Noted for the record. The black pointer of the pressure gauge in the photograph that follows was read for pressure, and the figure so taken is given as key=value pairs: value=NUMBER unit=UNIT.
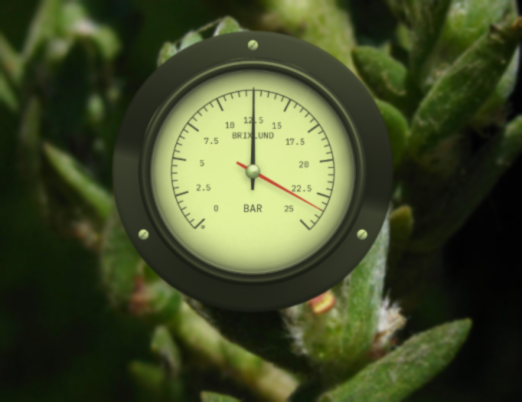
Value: value=12.5 unit=bar
